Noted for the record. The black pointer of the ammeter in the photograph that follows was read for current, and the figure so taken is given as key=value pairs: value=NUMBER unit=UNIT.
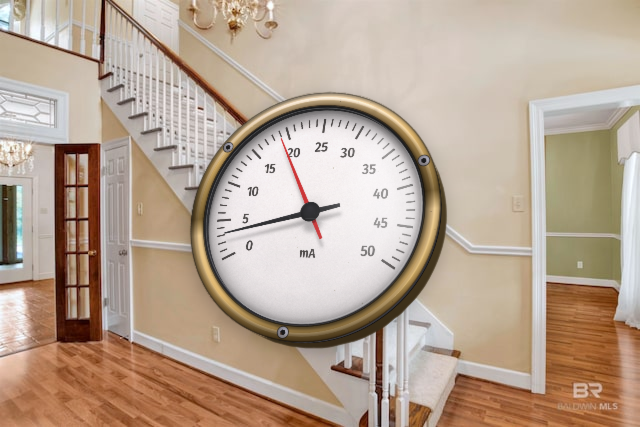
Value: value=3 unit=mA
